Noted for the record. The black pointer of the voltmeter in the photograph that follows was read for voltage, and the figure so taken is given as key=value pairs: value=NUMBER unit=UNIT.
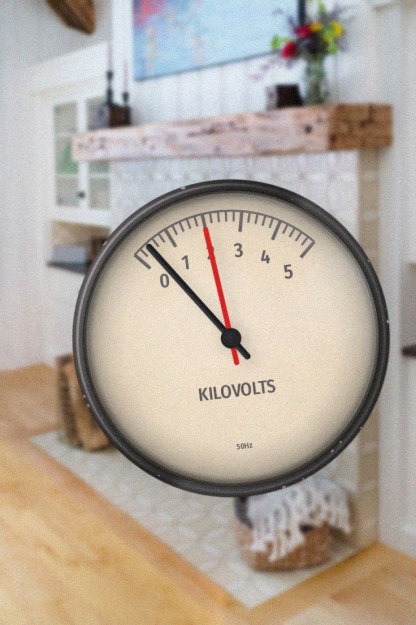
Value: value=0.4 unit=kV
